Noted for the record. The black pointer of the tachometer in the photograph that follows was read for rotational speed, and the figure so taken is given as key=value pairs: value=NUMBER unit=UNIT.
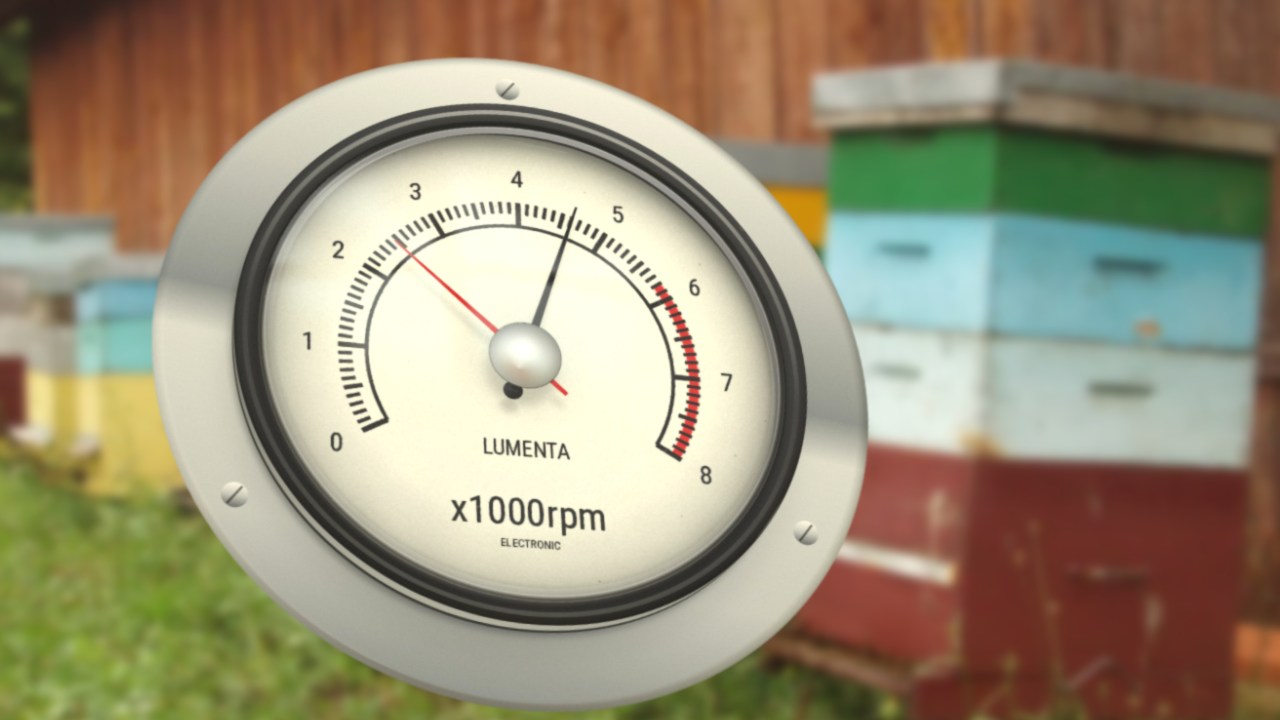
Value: value=4600 unit=rpm
